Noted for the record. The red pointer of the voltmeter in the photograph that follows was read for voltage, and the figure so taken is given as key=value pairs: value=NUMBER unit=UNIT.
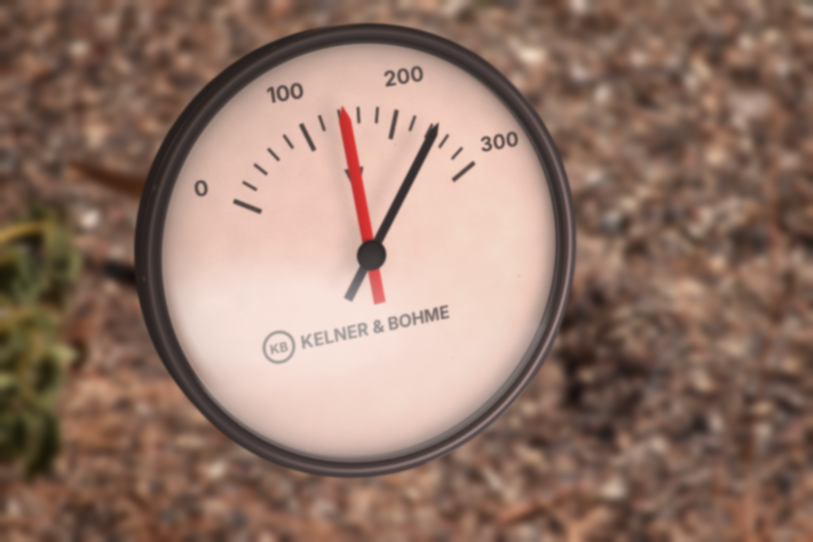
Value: value=140 unit=V
